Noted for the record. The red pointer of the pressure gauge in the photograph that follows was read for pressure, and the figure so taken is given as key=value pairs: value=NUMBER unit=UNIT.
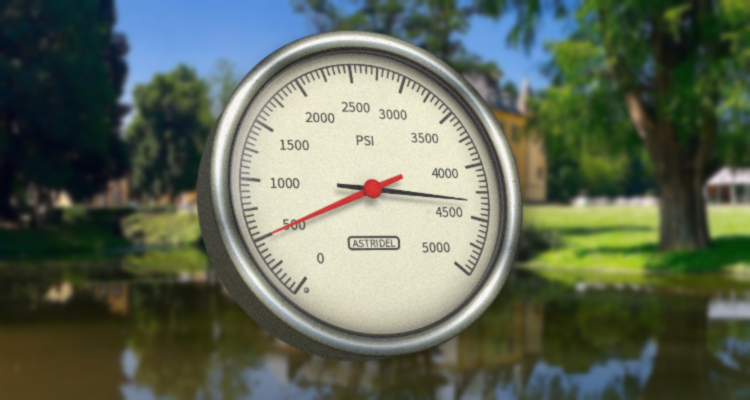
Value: value=500 unit=psi
